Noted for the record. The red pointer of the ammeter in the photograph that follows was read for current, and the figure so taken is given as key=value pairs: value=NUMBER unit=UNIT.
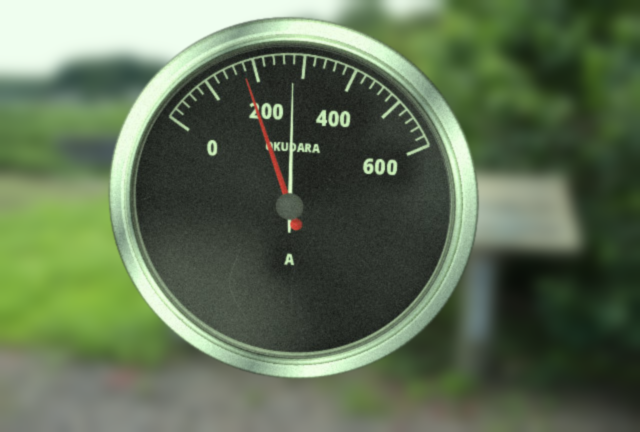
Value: value=180 unit=A
